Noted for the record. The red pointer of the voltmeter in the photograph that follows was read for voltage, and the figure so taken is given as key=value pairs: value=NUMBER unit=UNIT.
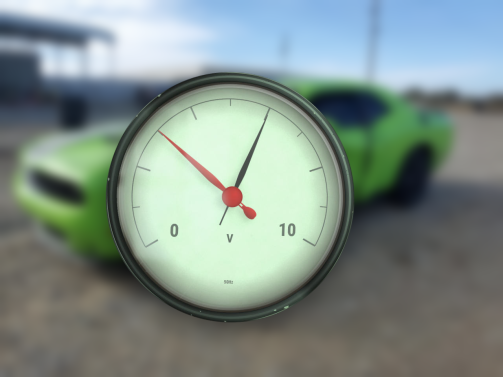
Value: value=3 unit=V
